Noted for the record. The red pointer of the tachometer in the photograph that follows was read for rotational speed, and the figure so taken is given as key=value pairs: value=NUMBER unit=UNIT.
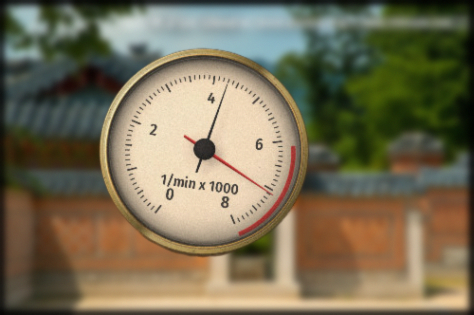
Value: value=7100 unit=rpm
